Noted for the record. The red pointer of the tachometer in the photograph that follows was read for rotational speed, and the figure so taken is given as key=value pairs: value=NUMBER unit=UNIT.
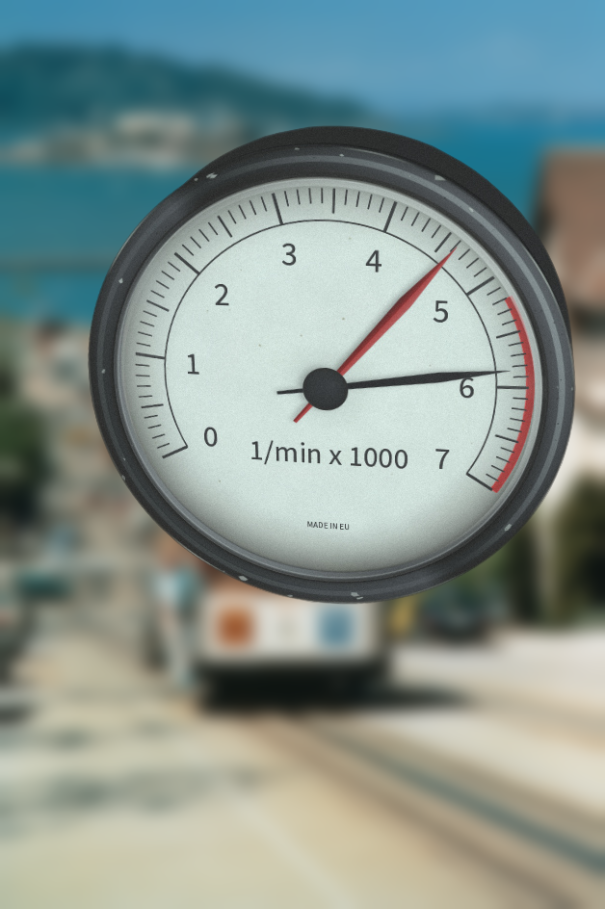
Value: value=4600 unit=rpm
